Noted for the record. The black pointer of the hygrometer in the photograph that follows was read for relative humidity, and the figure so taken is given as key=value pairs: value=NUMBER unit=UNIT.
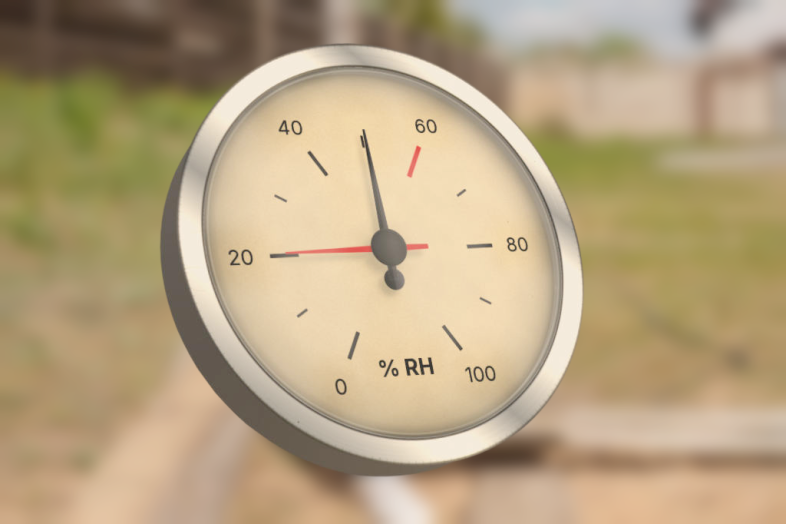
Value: value=50 unit=%
